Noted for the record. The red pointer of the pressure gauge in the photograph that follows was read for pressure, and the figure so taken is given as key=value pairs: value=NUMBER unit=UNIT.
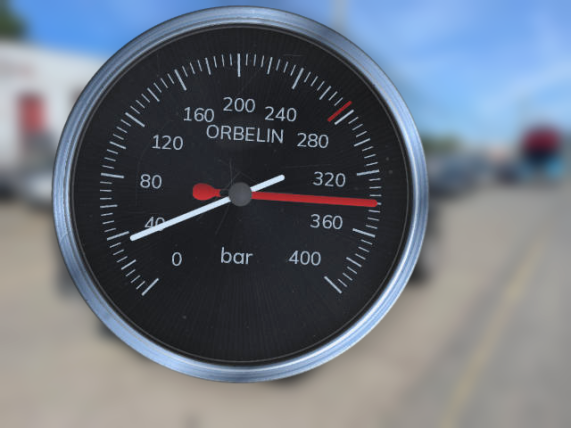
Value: value=340 unit=bar
